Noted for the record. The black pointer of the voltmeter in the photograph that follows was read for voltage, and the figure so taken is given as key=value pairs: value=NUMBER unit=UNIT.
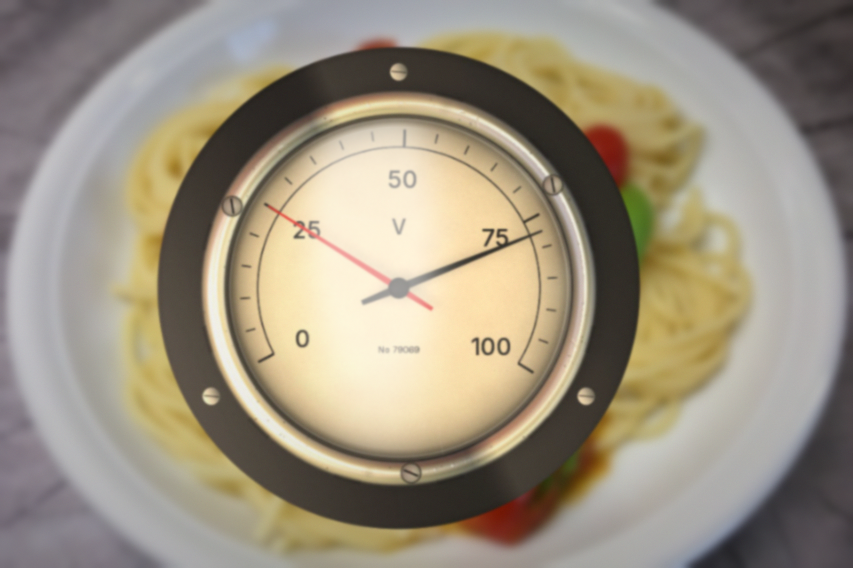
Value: value=77.5 unit=V
